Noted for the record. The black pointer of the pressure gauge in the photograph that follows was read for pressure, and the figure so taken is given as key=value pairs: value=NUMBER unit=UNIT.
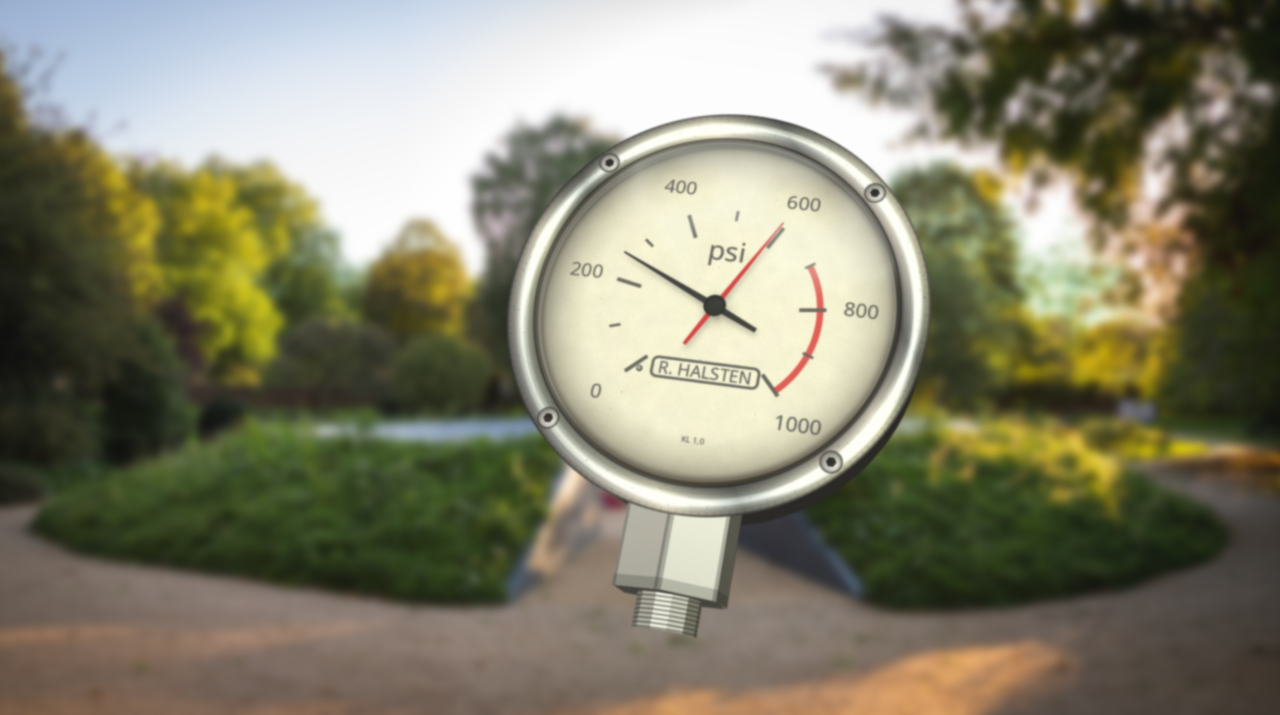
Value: value=250 unit=psi
